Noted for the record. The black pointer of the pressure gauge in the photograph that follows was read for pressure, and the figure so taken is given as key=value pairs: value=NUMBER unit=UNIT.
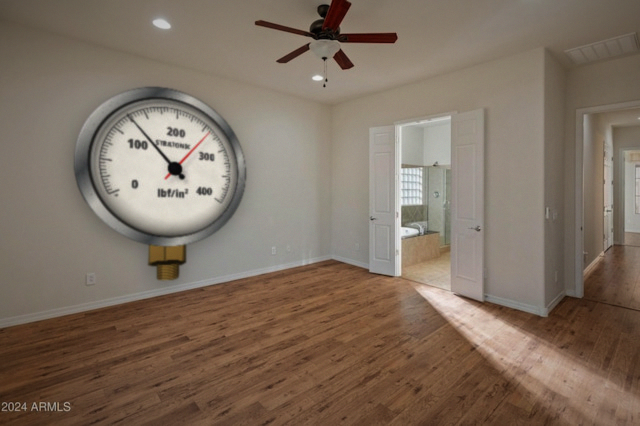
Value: value=125 unit=psi
